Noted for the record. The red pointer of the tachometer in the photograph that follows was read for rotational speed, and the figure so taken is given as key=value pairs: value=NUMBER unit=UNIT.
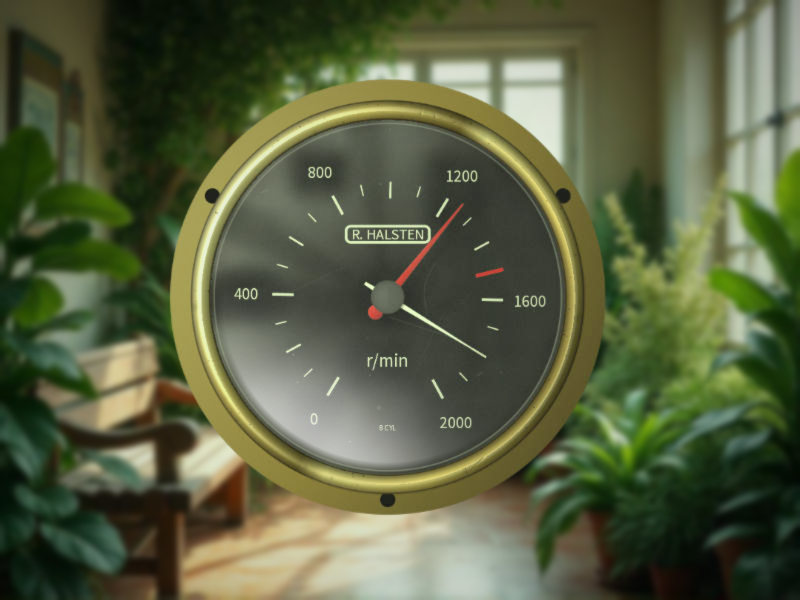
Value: value=1250 unit=rpm
